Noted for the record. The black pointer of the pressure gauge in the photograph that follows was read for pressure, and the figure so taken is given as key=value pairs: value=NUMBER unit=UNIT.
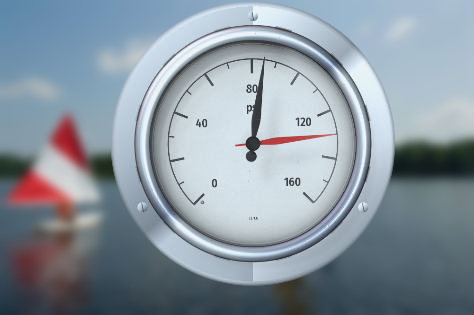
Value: value=85 unit=psi
